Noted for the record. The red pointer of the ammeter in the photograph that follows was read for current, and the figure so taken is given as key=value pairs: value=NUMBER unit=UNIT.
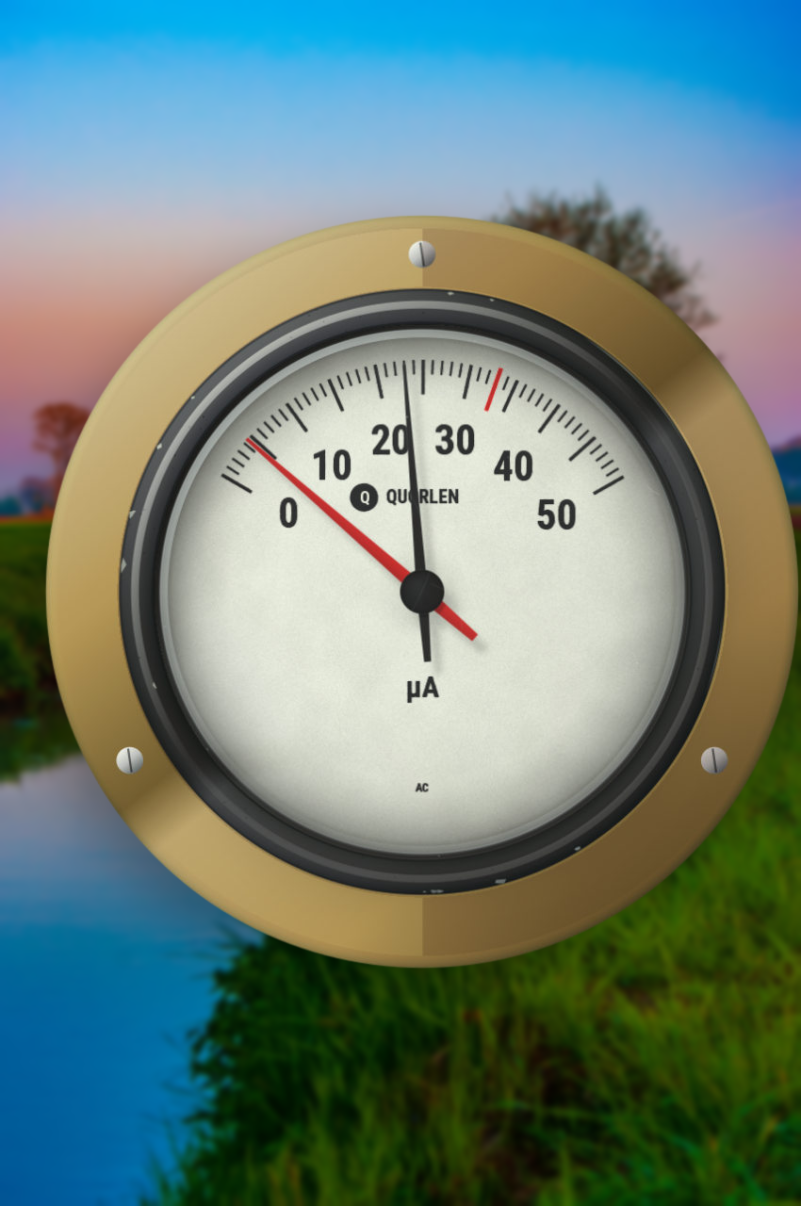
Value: value=4.5 unit=µA
